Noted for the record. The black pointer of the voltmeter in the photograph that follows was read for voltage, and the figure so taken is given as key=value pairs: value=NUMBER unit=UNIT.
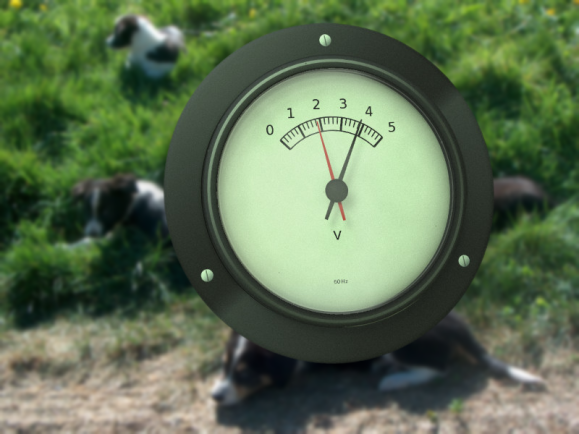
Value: value=3.8 unit=V
